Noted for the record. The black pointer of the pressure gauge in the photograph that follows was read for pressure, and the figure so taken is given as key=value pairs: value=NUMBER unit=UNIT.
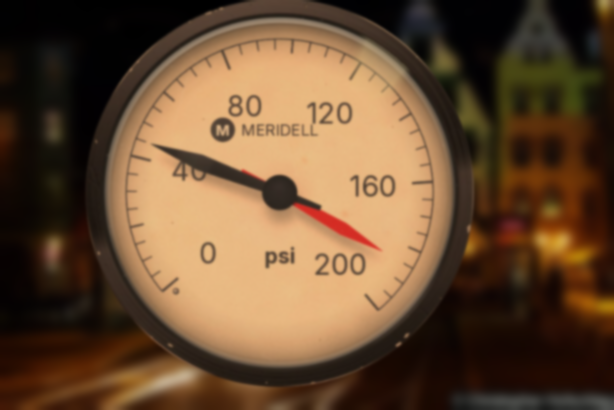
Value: value=45 unit=psi
